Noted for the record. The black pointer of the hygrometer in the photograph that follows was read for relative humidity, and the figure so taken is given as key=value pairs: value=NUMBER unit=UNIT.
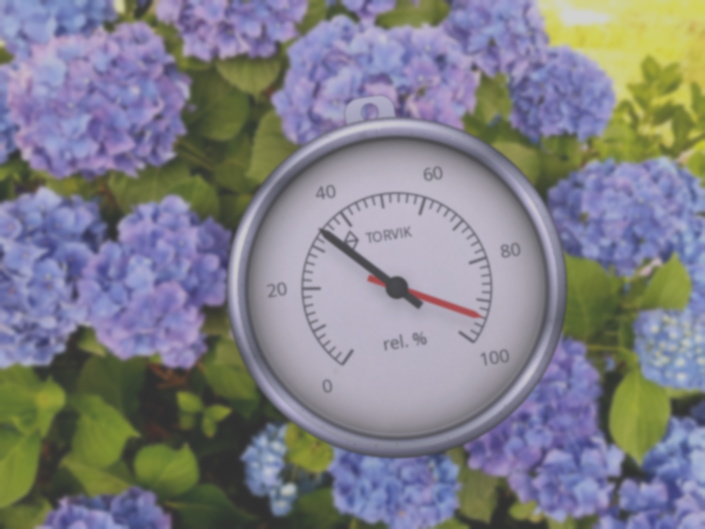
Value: value=34 unit=%
